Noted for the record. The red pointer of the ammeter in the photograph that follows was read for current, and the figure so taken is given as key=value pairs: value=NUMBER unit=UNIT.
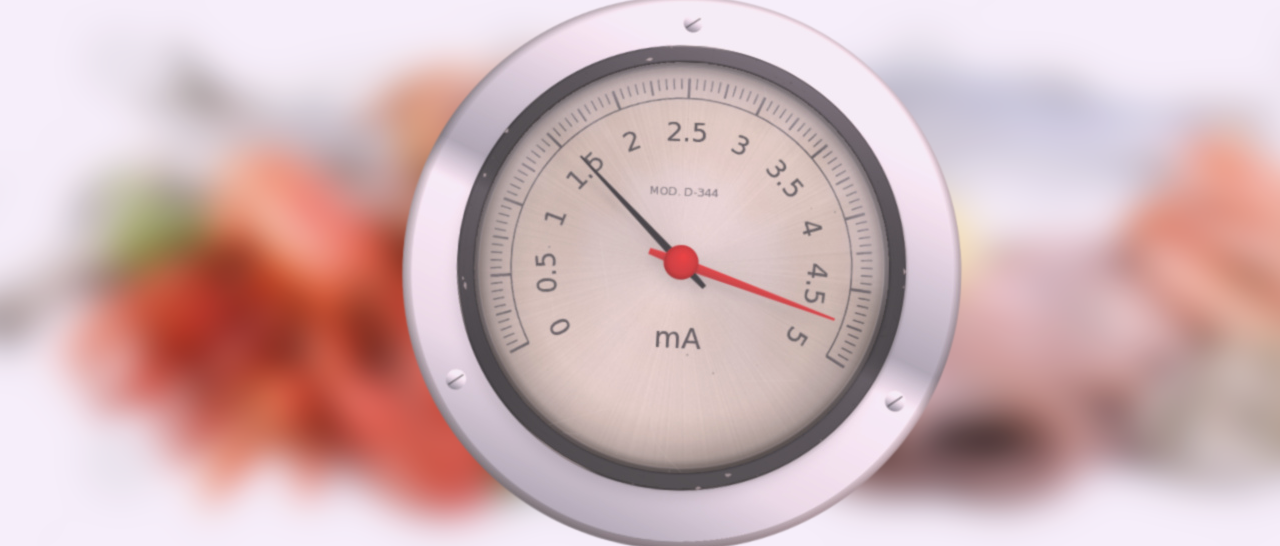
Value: value=4.75 unit=mA
